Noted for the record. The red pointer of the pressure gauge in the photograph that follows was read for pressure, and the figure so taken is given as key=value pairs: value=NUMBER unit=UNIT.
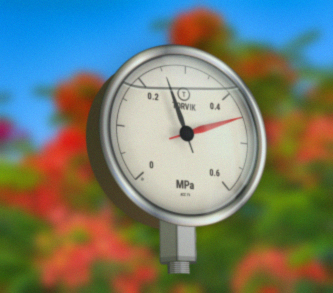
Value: value=0.45 unit=MPa
